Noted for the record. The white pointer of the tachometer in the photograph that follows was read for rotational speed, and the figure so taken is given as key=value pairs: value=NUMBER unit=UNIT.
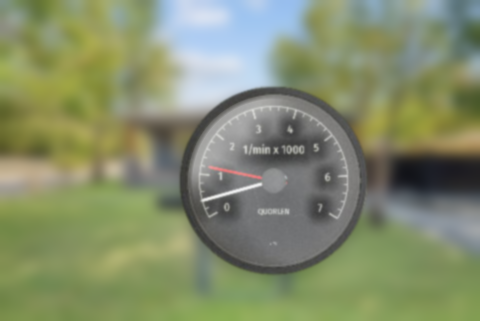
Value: value=400 unit=rpm
